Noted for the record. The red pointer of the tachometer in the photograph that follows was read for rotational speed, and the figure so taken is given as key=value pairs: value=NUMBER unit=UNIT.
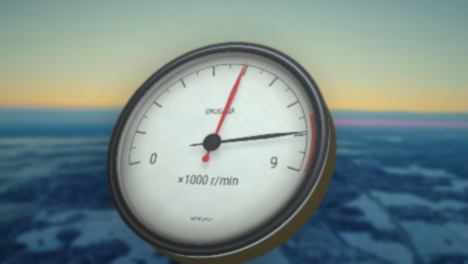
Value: value=5000 unit=rpm
